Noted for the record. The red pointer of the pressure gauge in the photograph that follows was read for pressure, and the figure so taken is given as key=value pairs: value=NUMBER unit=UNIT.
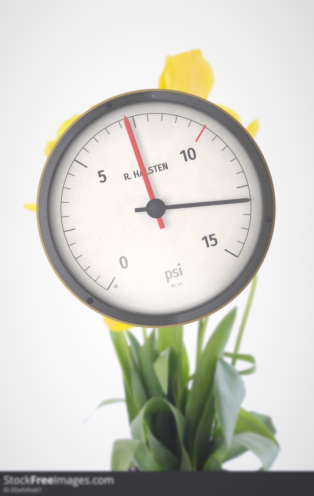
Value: value=7.25 unit=psi
